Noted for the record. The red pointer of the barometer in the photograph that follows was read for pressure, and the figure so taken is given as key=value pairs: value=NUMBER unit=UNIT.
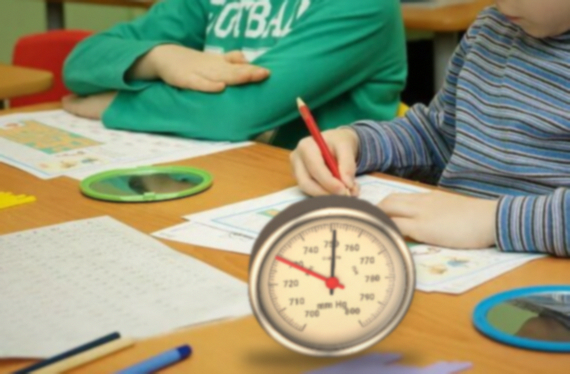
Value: value=730 unit=mmHg
